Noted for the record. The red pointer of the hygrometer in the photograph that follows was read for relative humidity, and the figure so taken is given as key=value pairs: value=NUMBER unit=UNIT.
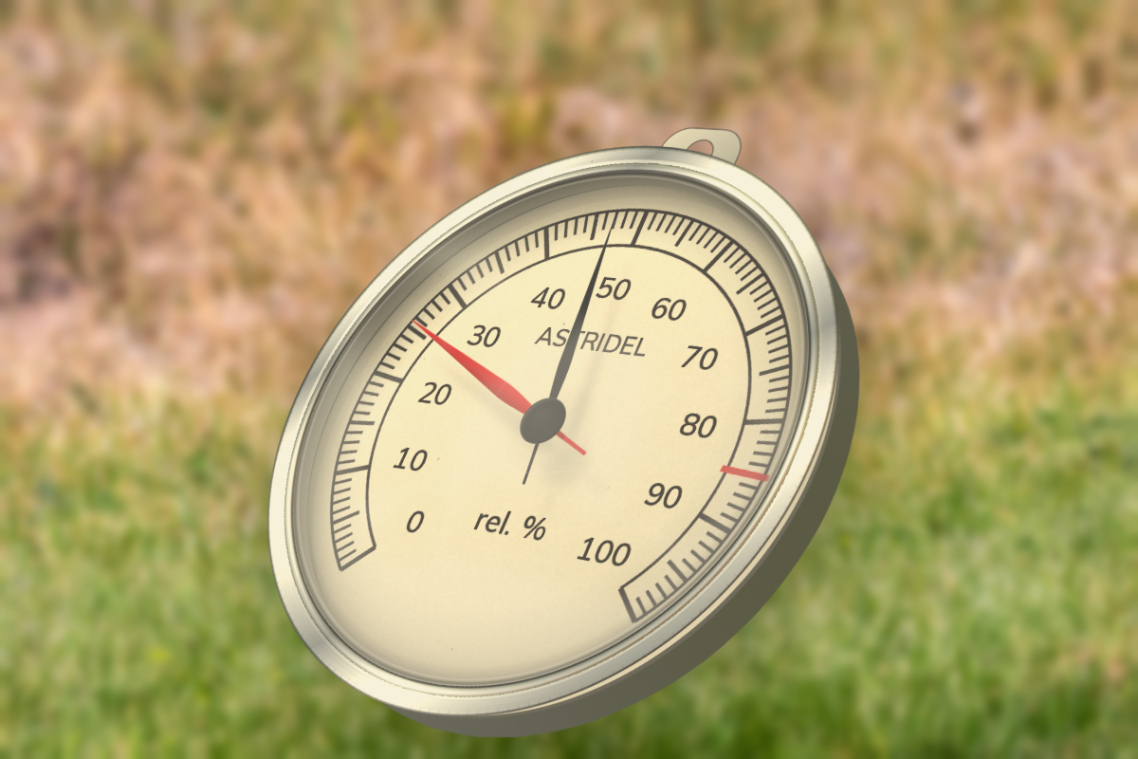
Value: value=25.5 unit=%
